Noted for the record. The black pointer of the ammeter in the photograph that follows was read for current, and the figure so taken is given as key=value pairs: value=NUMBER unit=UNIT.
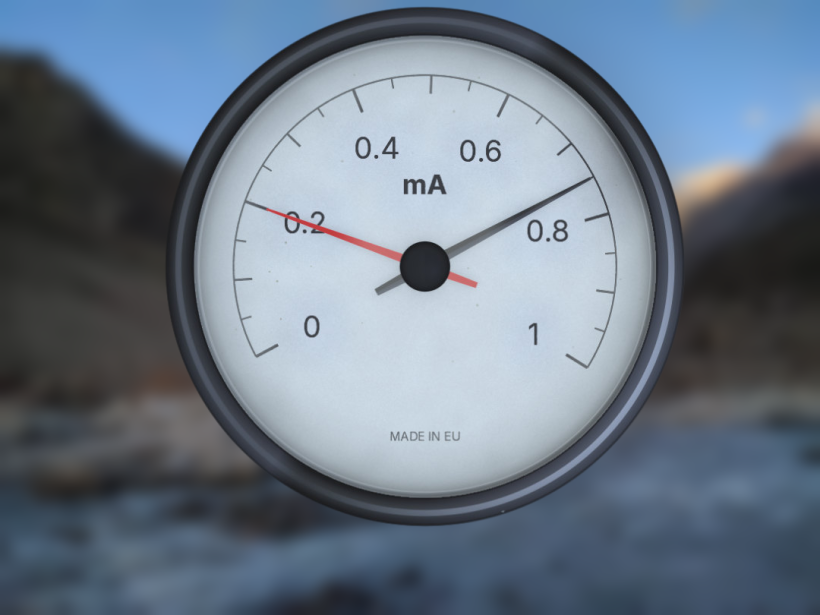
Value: value=0.75 unit=mA
